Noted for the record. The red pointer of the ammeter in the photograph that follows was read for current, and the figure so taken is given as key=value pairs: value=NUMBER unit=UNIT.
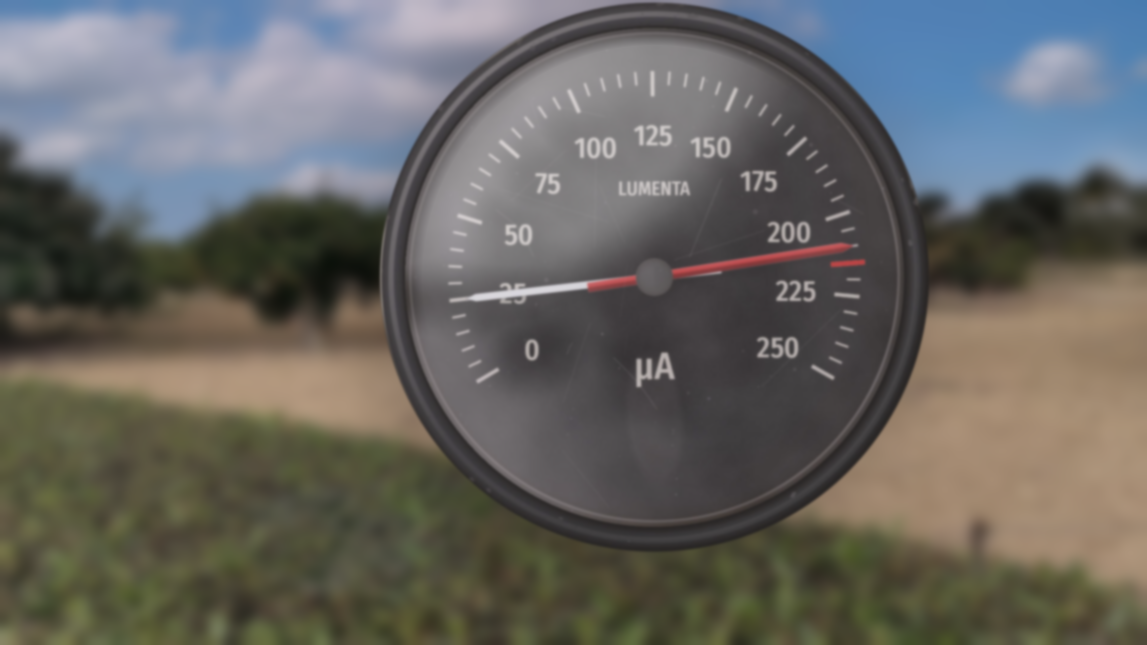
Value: value=210 unit=µA
